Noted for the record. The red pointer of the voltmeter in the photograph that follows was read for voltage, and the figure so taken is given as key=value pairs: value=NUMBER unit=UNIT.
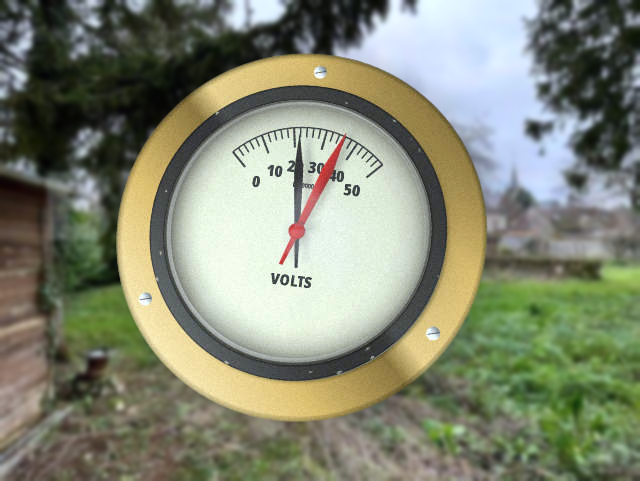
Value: value=36 unit=V
